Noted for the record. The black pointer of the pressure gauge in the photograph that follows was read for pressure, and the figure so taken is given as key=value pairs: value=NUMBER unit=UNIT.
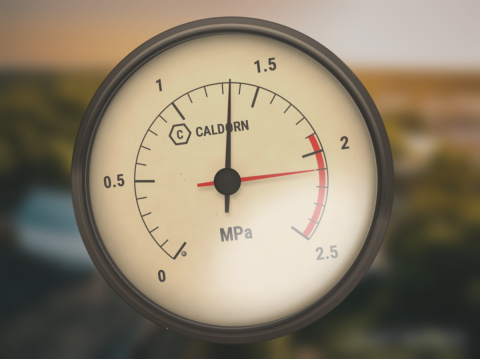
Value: value=1.35 unit=MPa
